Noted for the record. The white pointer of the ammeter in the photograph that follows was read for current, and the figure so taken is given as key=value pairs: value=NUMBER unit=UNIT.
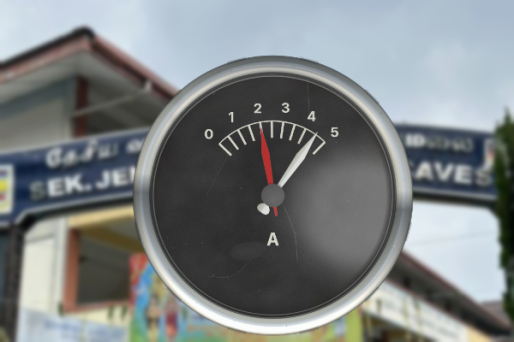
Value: value=4.5 unit=A
